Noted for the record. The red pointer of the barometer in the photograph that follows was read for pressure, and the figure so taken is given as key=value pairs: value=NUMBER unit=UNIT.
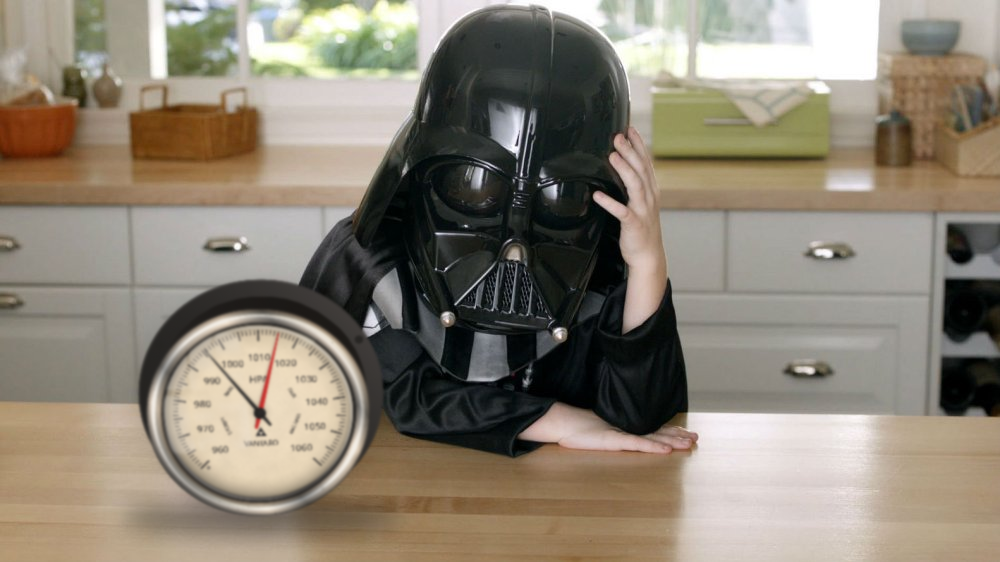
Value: value=1015 unit=hPa
